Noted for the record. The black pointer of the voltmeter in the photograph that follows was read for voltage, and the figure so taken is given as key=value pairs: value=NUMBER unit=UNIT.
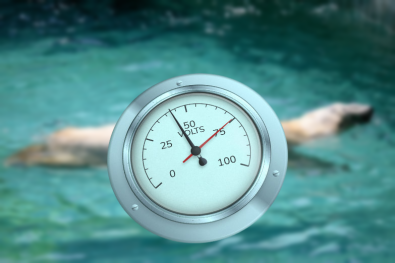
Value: value=42.5 unit=V
